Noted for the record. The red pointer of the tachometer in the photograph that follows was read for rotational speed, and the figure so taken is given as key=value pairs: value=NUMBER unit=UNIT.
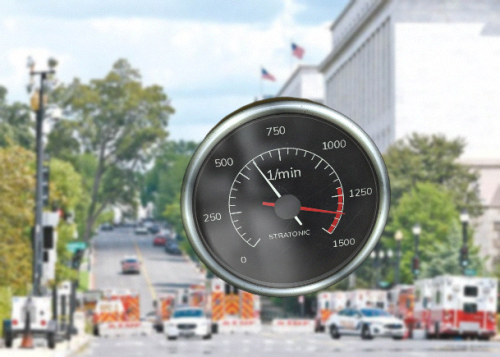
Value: value=1350 unit=rpm
